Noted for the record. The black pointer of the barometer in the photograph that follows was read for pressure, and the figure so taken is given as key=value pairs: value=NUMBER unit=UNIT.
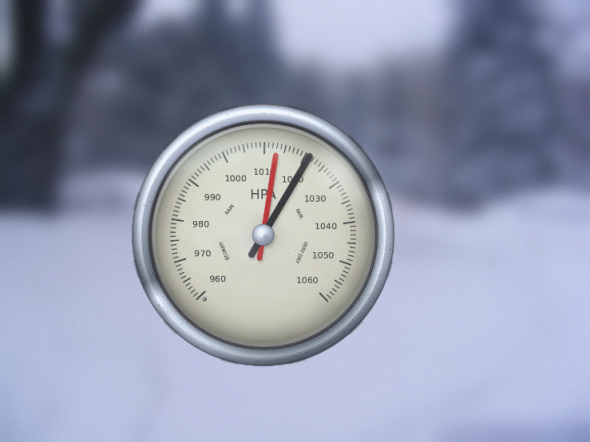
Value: value=1021 unit=hPa
